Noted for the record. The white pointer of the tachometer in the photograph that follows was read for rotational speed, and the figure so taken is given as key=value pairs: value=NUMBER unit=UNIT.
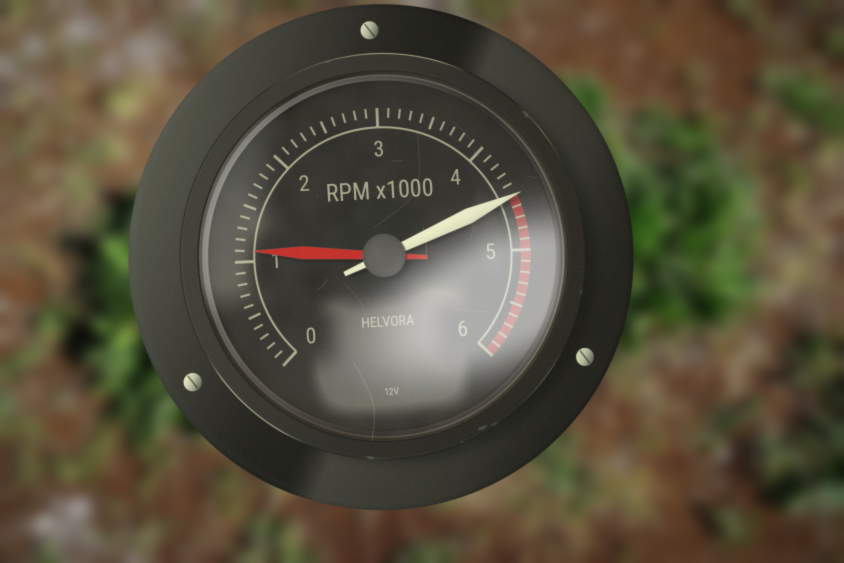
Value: value=4500 unit=rpm
